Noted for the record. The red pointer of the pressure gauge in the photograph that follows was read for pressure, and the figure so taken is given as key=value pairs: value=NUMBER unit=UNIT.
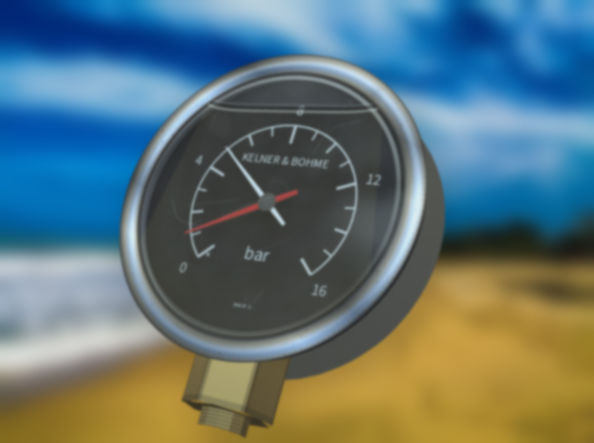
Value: value=1 unit=bar
